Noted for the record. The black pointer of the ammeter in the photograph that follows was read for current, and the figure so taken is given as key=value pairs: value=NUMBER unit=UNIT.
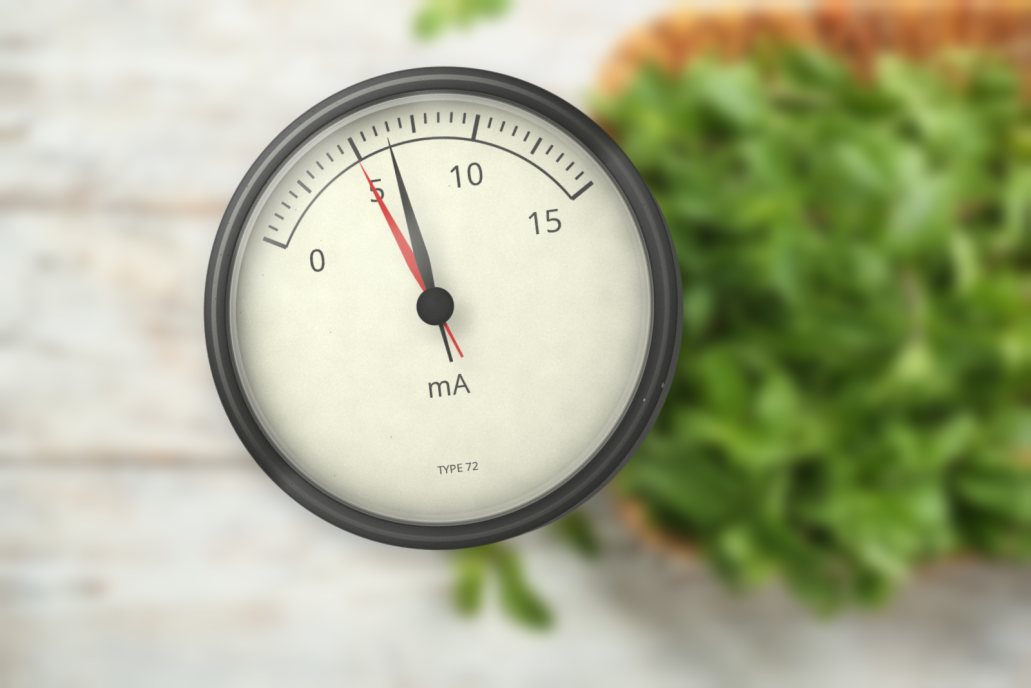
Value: value=6.5 unit=mA
